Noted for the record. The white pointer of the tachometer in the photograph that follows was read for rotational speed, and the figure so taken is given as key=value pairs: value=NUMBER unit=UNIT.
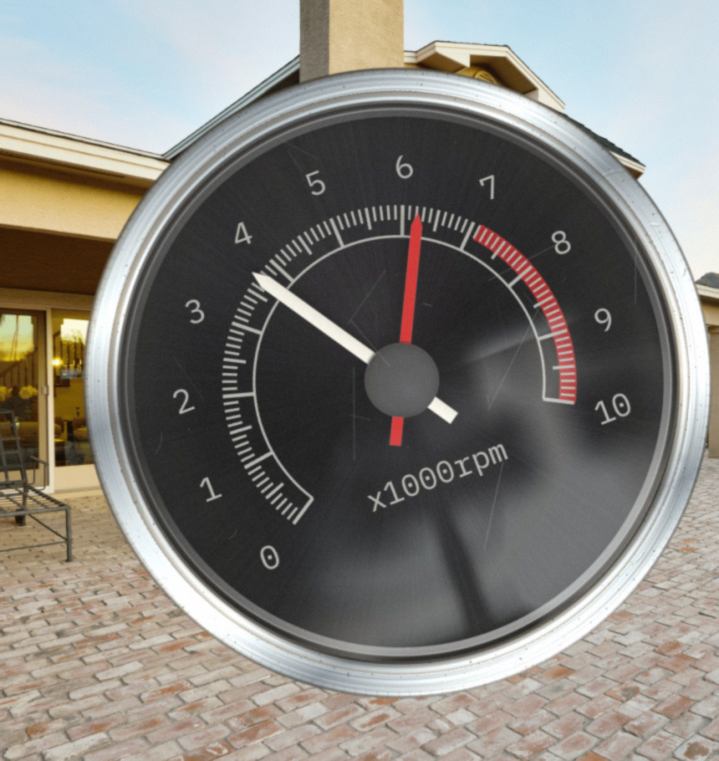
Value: value=3700 unit=rpm
